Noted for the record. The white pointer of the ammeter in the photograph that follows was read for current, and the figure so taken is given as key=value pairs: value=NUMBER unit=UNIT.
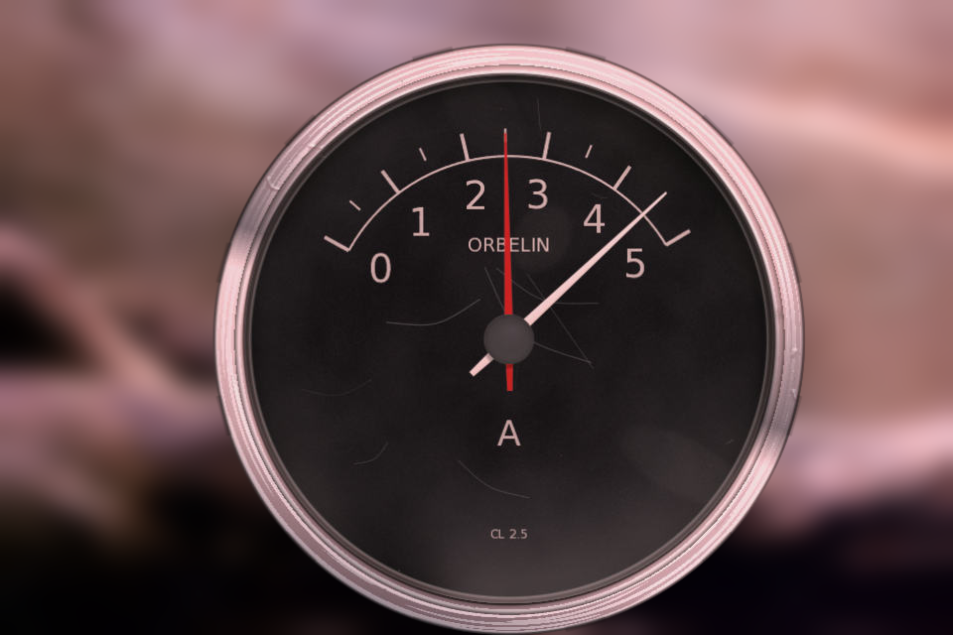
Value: value=4.5 unit=A
